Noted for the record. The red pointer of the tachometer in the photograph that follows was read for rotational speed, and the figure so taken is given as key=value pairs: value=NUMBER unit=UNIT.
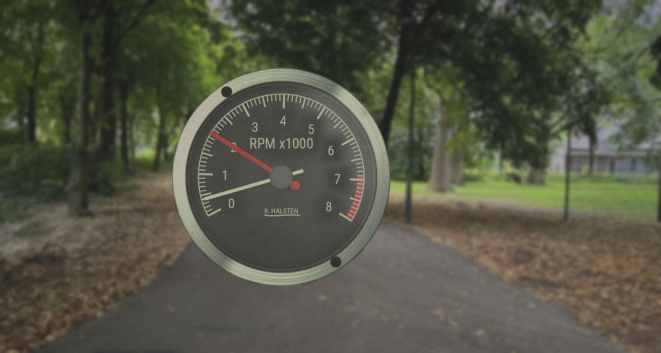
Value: value=2000 unit=rpm
